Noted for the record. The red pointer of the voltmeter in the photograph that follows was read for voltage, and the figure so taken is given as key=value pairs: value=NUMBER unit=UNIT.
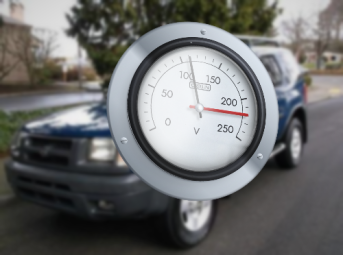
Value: value=220 unit=V
